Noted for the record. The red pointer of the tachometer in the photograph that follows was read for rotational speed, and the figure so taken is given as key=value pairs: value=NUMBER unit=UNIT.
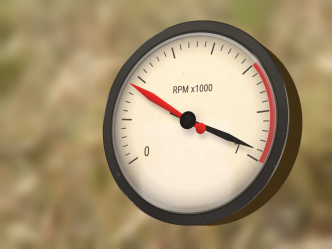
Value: value=1800 unit=rpm
